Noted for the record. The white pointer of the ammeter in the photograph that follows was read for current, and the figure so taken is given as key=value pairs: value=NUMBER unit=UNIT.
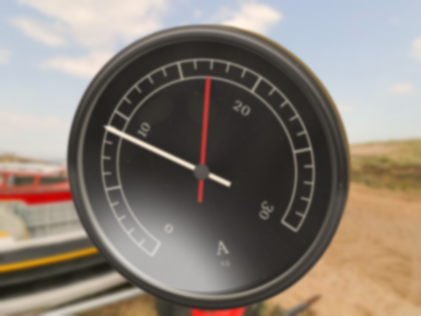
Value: value=9 unit=A
